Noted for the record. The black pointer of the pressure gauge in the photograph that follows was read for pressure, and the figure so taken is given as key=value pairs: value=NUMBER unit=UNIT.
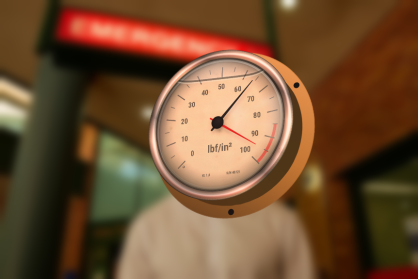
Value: value=65 unit=psi
